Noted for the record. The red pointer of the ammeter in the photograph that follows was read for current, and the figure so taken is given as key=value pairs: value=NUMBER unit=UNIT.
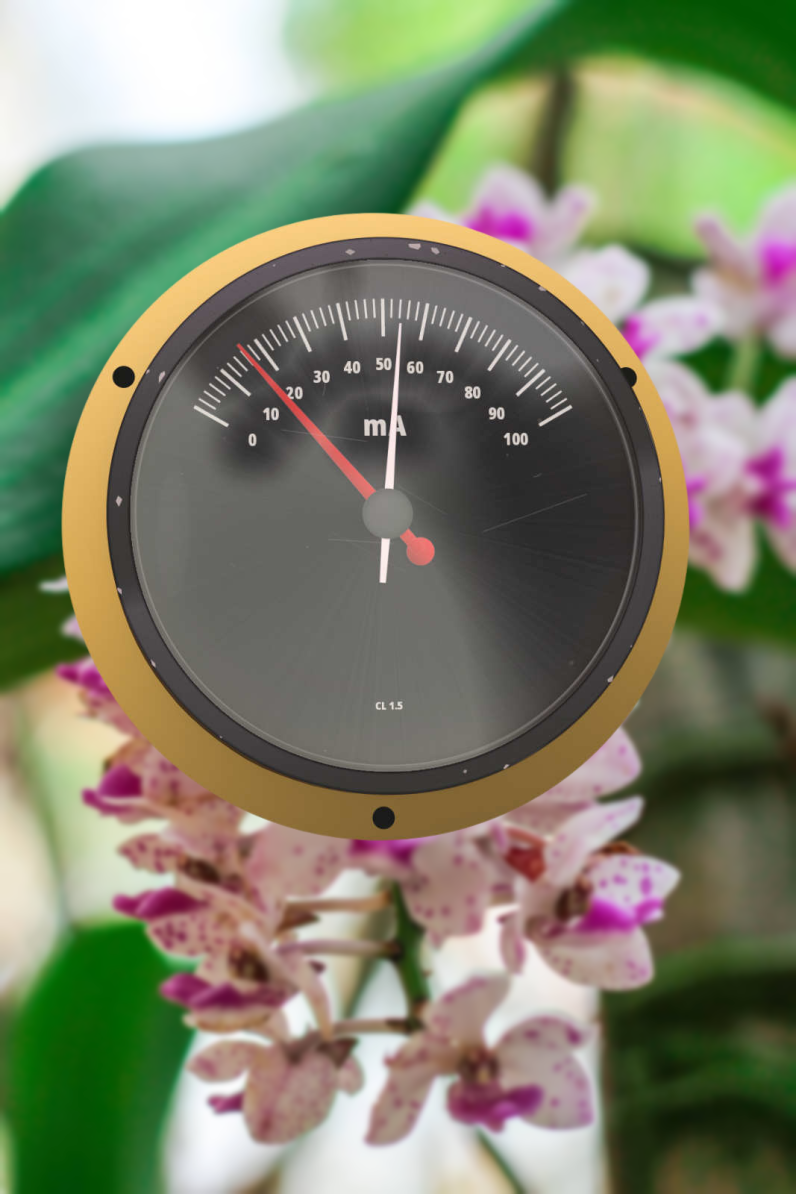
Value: value=16 unit=mA
